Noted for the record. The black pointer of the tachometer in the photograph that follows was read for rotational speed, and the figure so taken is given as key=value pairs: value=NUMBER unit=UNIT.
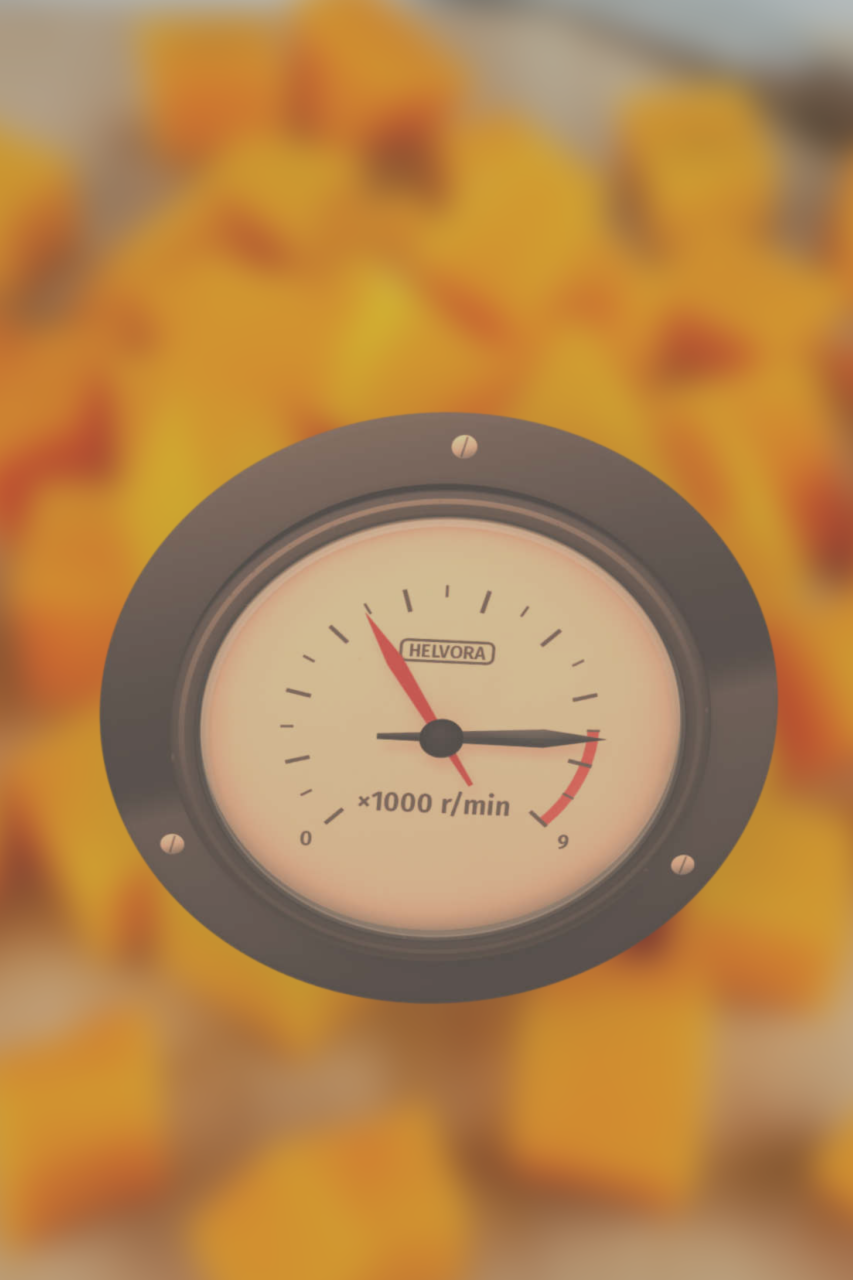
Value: value=7500 unit=rpm
